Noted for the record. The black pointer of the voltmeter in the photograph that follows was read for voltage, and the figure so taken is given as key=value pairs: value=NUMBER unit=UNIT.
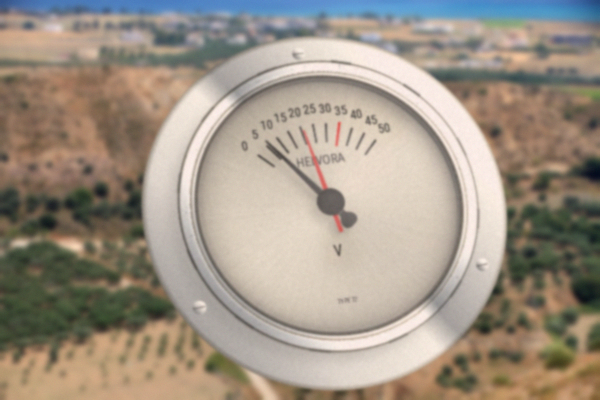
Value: value=5 unit=V
